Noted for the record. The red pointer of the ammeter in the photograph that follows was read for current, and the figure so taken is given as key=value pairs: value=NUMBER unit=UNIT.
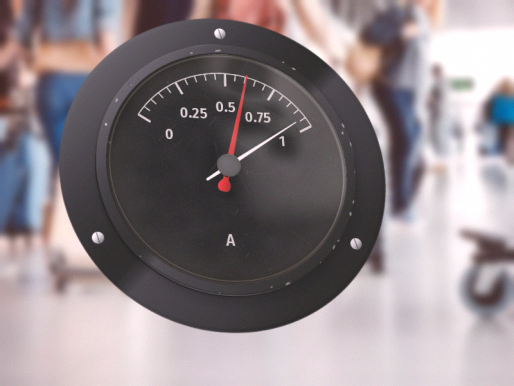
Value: value=0.6 unit=A
